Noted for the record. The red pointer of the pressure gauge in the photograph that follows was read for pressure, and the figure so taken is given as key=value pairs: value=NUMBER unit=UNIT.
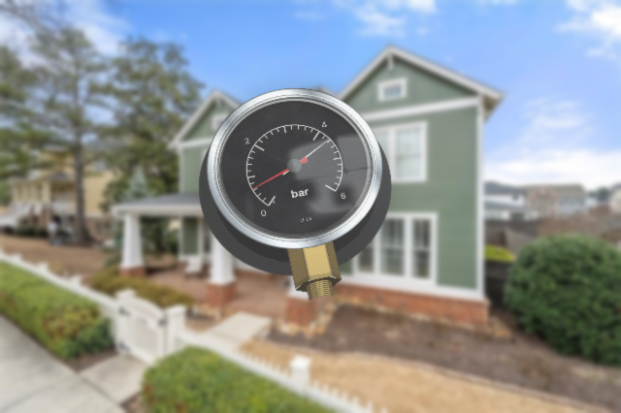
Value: value=0.6 unit=bar
